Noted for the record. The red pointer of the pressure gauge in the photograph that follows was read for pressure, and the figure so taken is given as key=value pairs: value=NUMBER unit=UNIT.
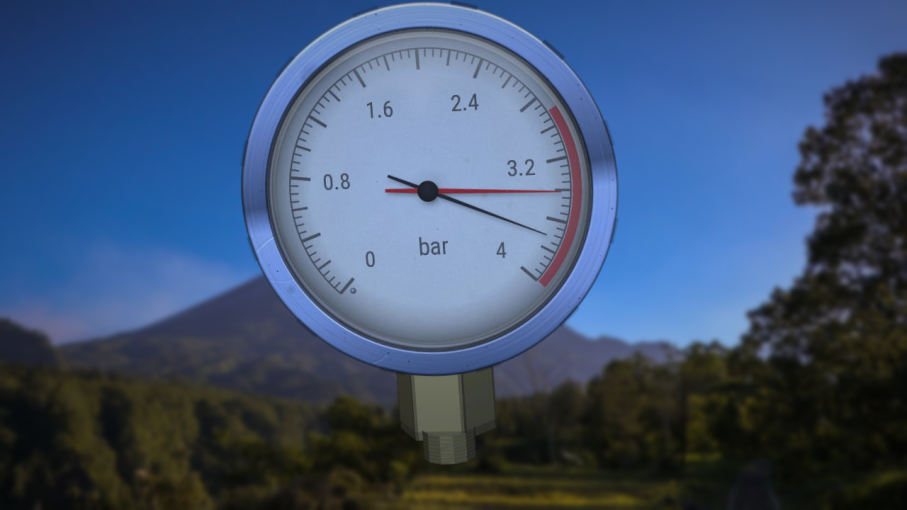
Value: value=3.4 unit=bar
